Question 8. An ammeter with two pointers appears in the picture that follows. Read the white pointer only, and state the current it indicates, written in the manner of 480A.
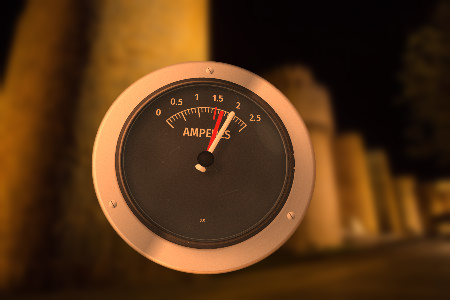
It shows 2A
